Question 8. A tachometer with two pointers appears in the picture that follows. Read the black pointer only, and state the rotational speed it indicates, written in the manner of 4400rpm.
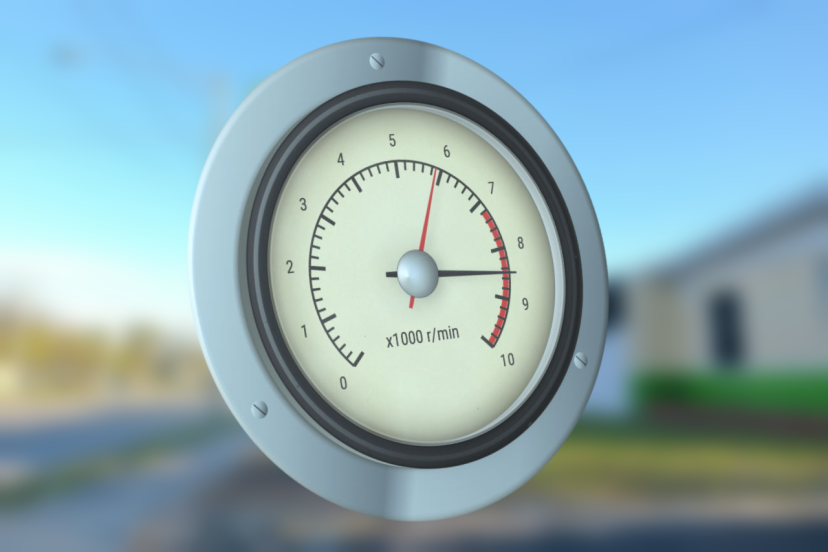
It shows 8500rpm
